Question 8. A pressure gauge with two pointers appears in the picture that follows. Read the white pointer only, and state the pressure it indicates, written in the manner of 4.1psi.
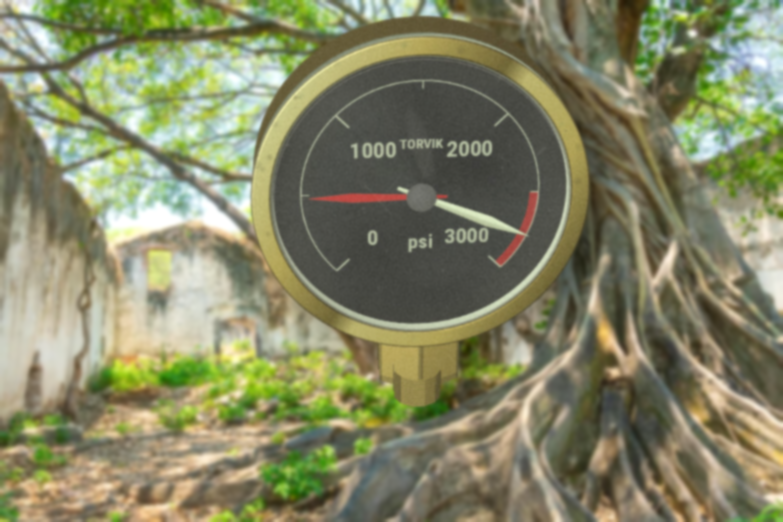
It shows 2750psi
